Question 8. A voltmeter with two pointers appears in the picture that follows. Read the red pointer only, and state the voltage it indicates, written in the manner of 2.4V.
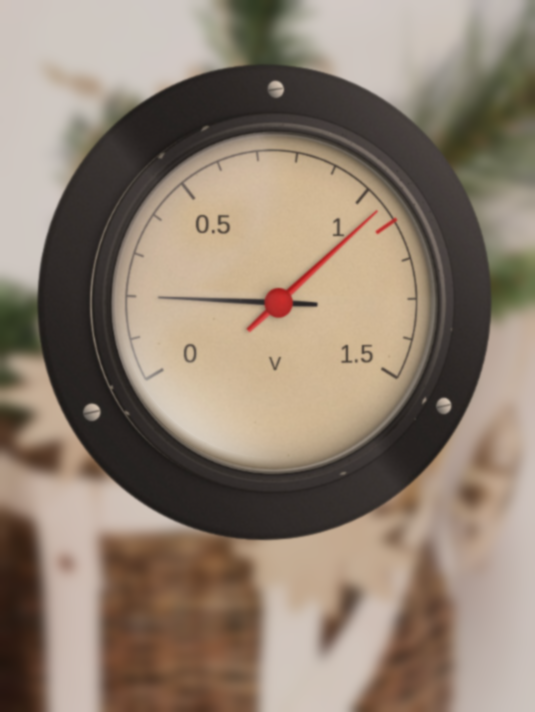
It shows 1.05V
